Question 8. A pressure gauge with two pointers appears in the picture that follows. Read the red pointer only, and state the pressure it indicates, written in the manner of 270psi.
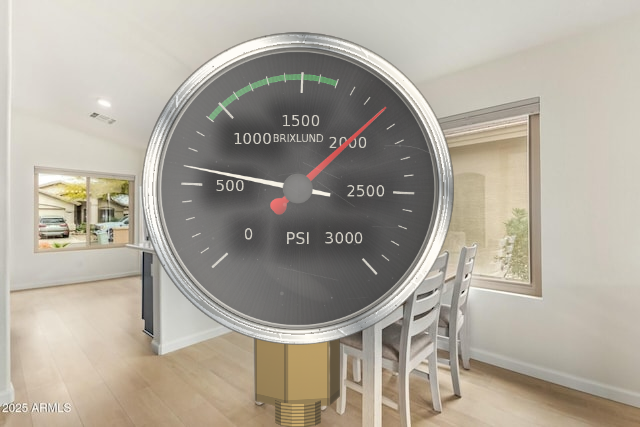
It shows 2000psi
